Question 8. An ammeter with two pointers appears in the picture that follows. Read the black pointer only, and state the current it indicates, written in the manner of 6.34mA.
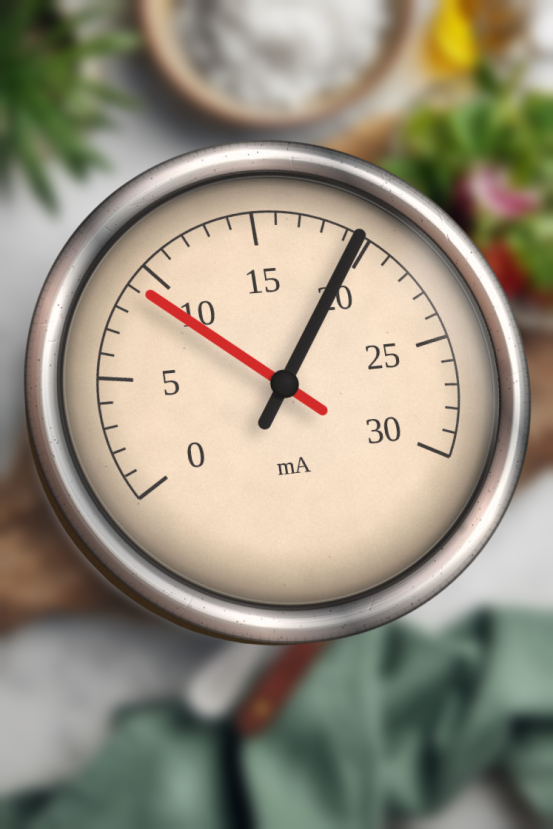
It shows 19.5mA
